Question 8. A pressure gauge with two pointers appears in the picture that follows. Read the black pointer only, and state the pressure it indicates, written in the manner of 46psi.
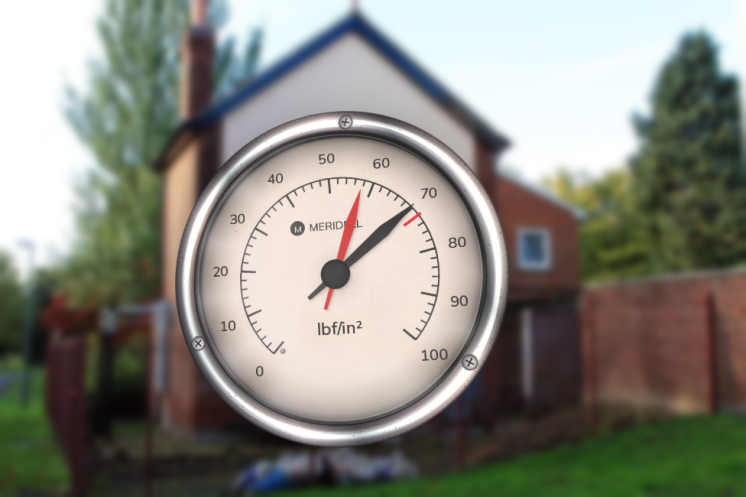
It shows 70psi
